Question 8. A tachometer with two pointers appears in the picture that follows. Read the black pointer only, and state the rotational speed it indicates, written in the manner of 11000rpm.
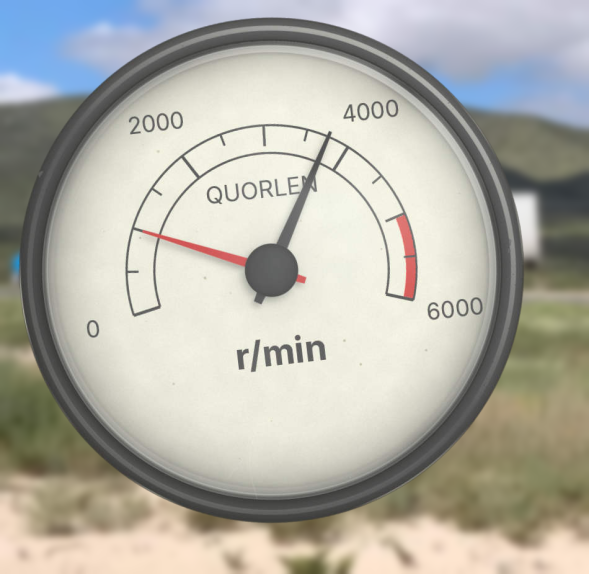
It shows 3750rpm
